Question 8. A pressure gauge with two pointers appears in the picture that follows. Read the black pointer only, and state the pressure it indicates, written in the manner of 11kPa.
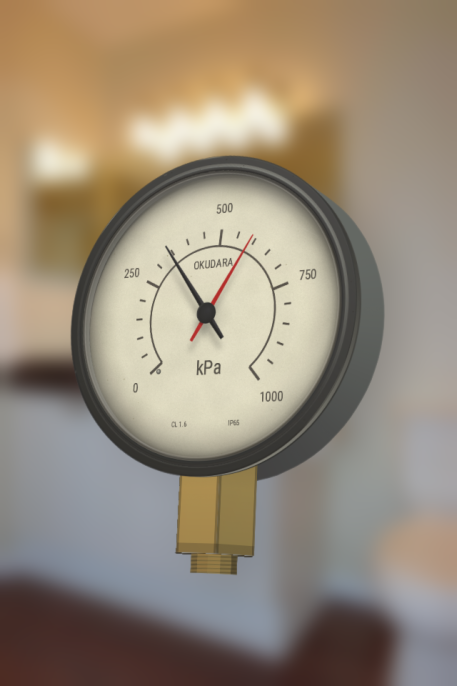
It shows 350kPa
